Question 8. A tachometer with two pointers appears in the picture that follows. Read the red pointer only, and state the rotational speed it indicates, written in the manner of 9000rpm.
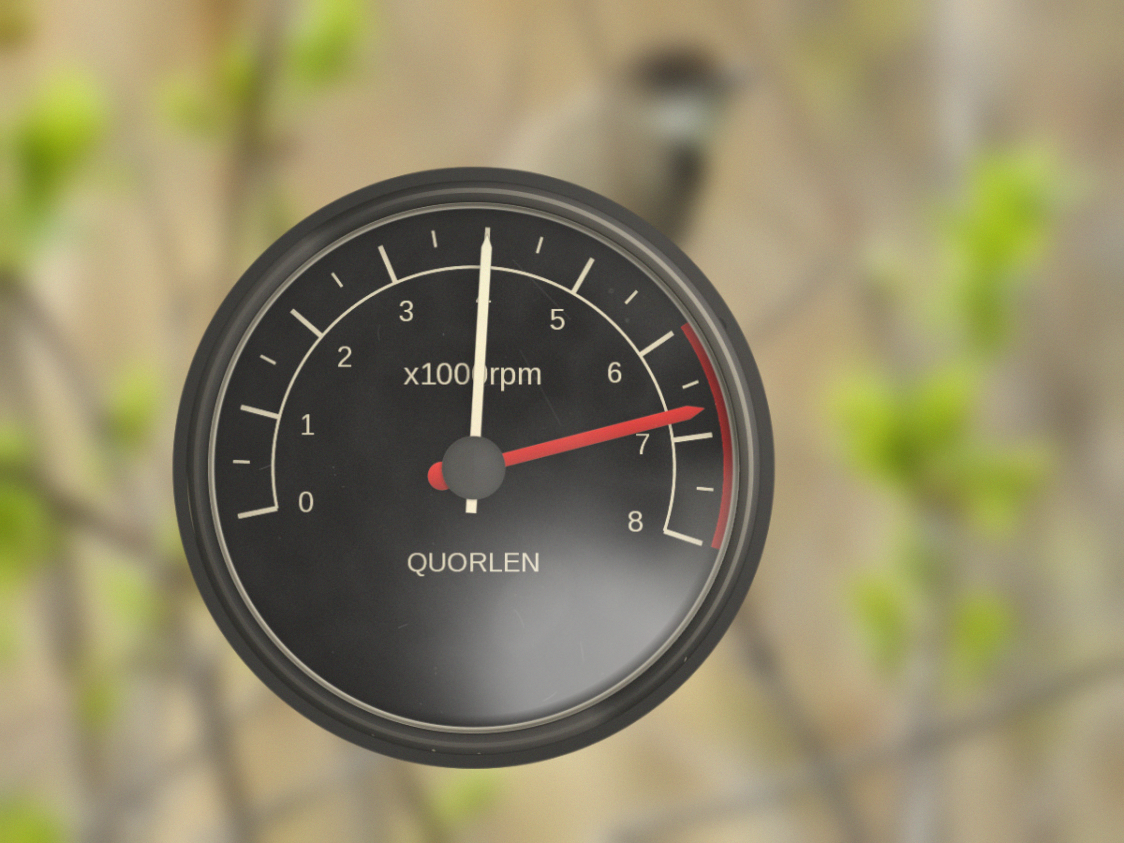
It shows 6750rpm
